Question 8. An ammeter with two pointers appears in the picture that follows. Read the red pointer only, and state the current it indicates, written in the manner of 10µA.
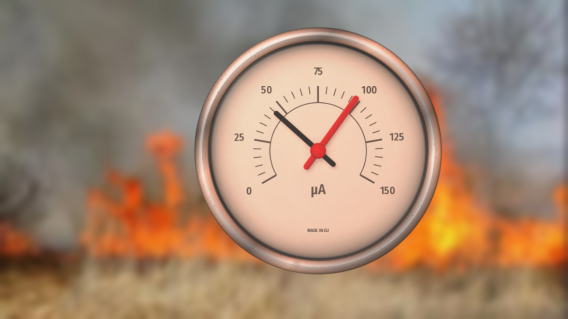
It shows 97.5µA
